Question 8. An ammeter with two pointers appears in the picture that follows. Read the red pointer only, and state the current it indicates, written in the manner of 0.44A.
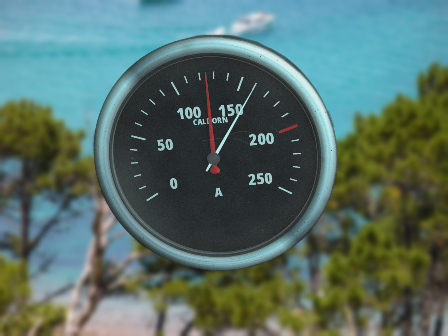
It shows 125A
